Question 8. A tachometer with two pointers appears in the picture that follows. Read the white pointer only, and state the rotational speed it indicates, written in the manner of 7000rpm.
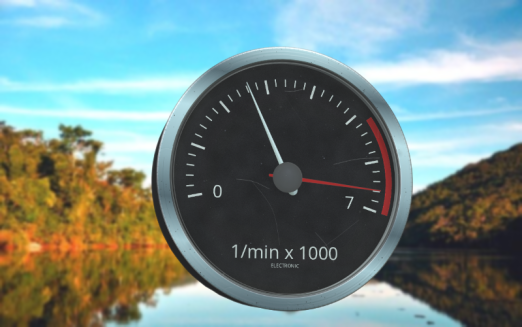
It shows 2600rpm
